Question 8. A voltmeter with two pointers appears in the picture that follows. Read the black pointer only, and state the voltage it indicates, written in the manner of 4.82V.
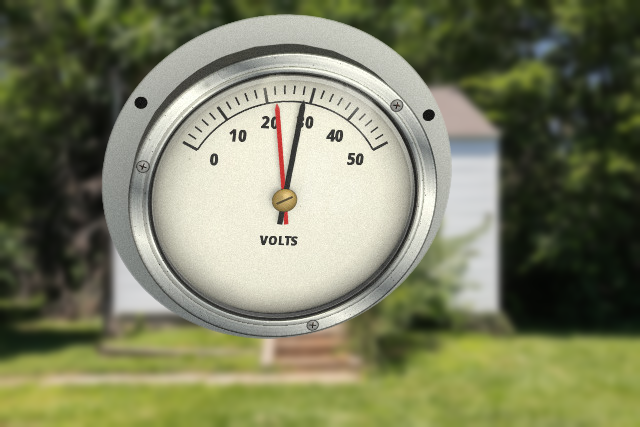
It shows 28V
